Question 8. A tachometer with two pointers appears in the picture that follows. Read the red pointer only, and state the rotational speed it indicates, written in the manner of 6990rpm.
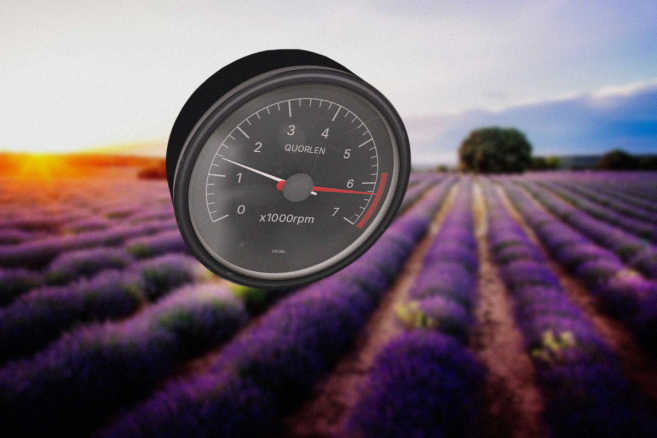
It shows 6200rpm
